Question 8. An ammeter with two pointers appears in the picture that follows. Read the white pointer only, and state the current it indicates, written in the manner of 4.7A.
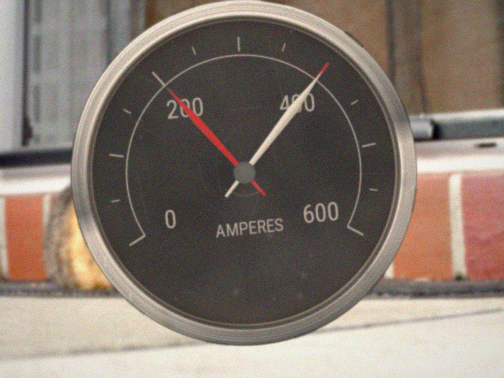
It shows 400A
